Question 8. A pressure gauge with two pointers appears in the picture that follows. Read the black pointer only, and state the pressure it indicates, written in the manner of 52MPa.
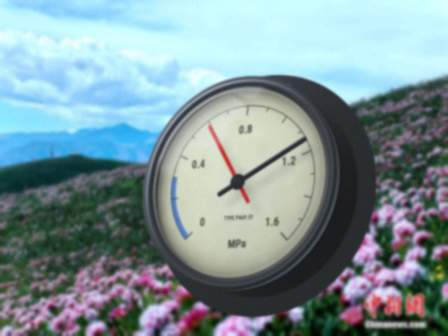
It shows 1.15MPa
